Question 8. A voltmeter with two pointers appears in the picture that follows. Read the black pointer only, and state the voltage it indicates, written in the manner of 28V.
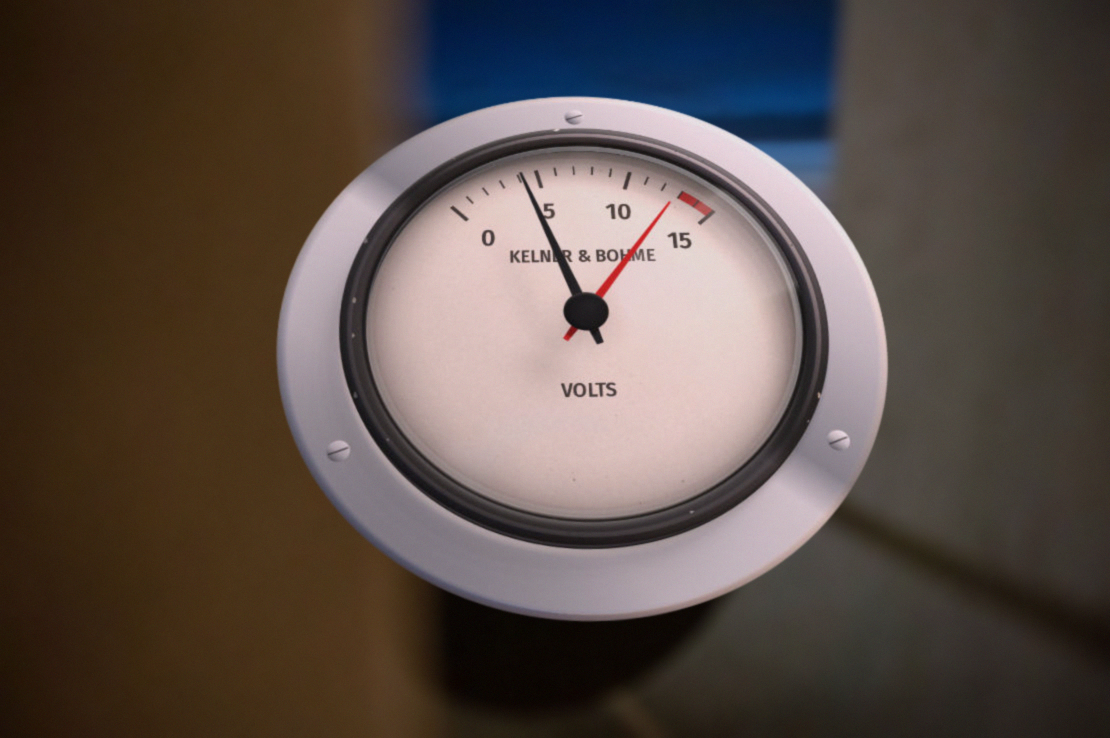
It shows 4V
